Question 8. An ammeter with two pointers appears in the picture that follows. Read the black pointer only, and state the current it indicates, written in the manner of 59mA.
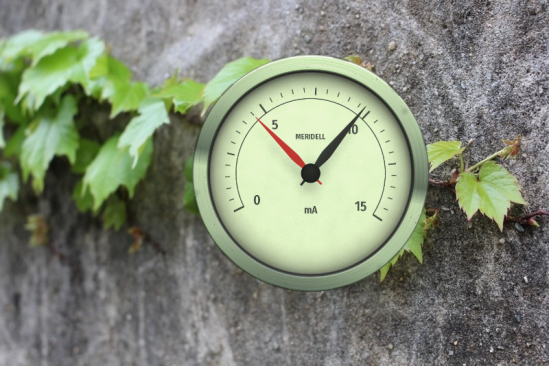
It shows 9.75mA
